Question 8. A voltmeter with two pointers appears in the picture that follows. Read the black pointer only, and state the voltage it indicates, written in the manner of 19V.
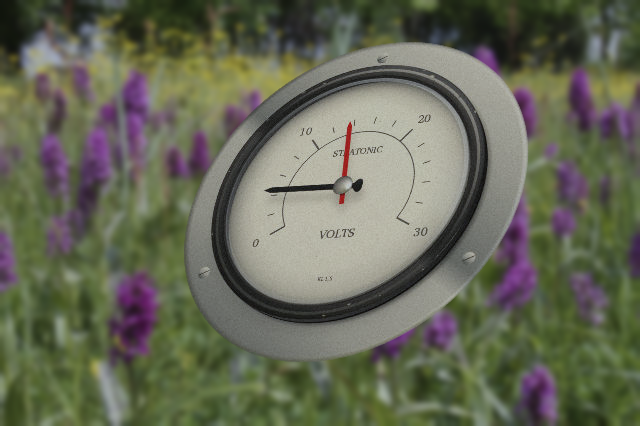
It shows 4V
